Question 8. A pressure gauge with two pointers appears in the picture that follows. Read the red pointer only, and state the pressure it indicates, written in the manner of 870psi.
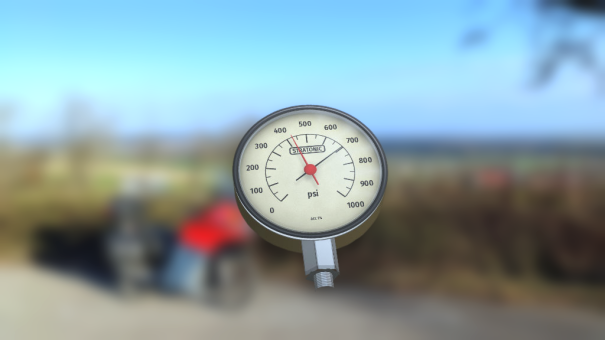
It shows 425psi
